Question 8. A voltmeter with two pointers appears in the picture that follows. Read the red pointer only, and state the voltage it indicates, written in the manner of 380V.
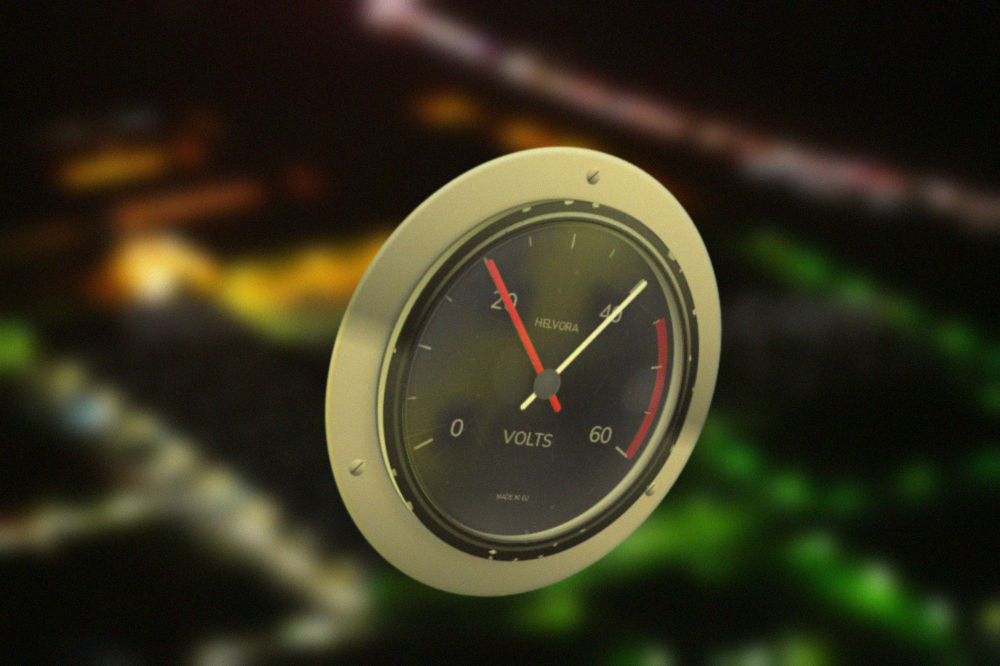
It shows 20V
